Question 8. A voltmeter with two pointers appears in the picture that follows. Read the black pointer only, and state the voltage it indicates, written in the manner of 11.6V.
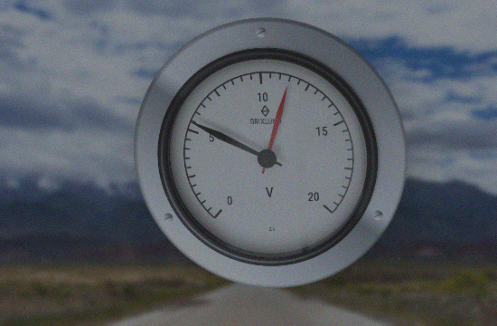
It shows 5.5V
